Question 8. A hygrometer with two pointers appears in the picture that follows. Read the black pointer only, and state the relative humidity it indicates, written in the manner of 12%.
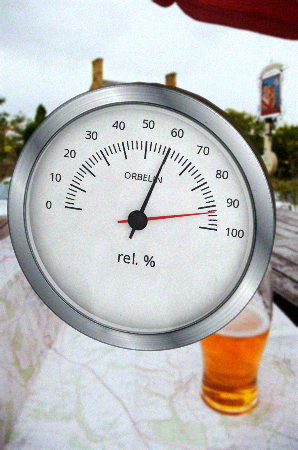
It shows 60%
